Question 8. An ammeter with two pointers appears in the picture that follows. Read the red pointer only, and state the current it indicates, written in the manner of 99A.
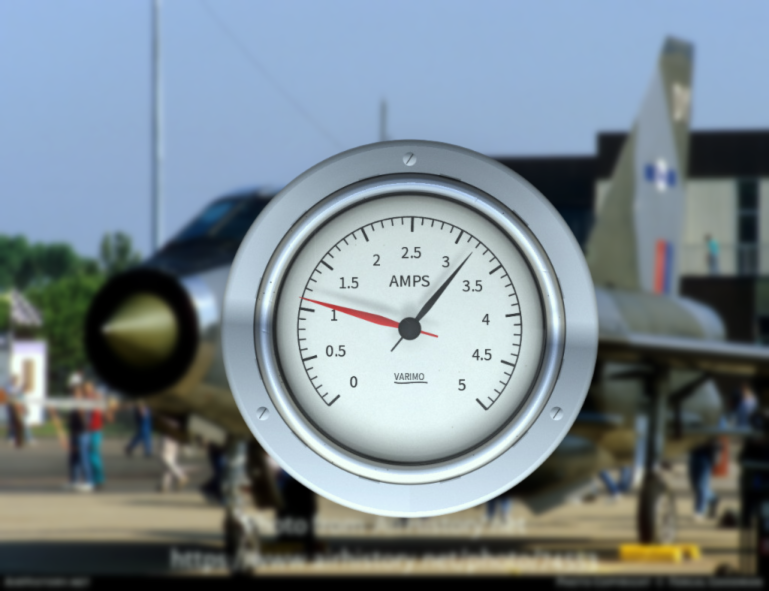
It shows 1.1A
